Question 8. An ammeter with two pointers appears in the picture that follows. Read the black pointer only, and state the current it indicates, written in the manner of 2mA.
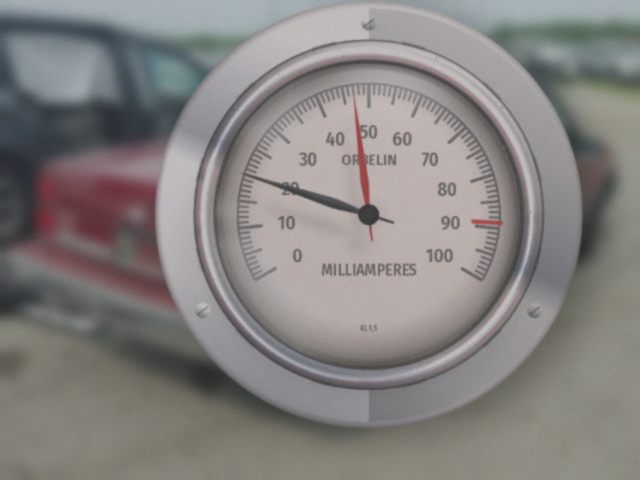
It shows 20mA
